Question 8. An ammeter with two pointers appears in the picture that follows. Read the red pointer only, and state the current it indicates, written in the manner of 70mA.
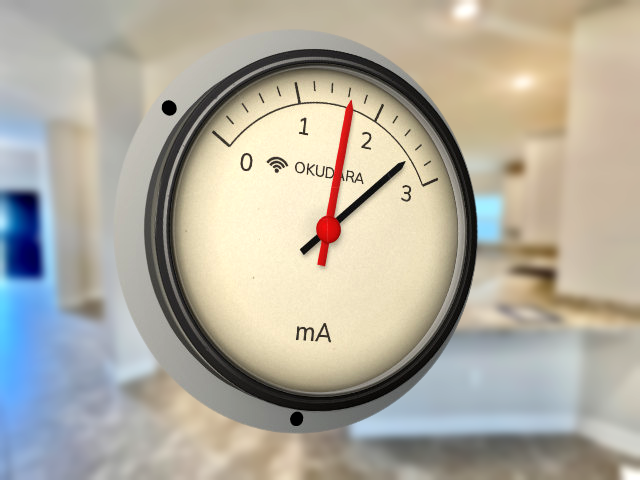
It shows 1.6mA
